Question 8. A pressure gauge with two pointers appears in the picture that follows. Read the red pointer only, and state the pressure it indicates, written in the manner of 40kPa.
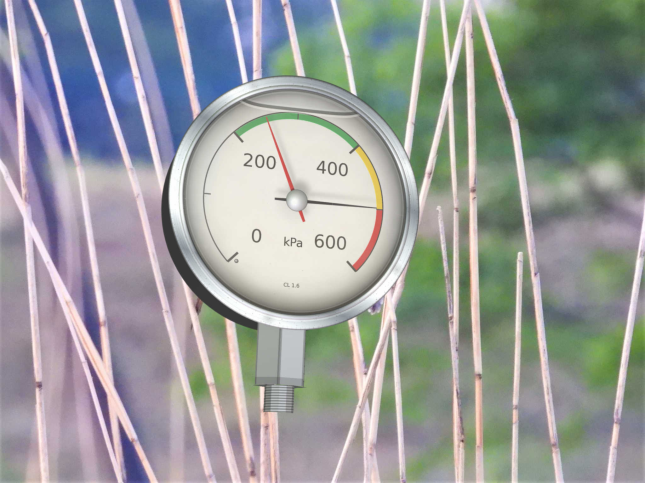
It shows 250kPa
